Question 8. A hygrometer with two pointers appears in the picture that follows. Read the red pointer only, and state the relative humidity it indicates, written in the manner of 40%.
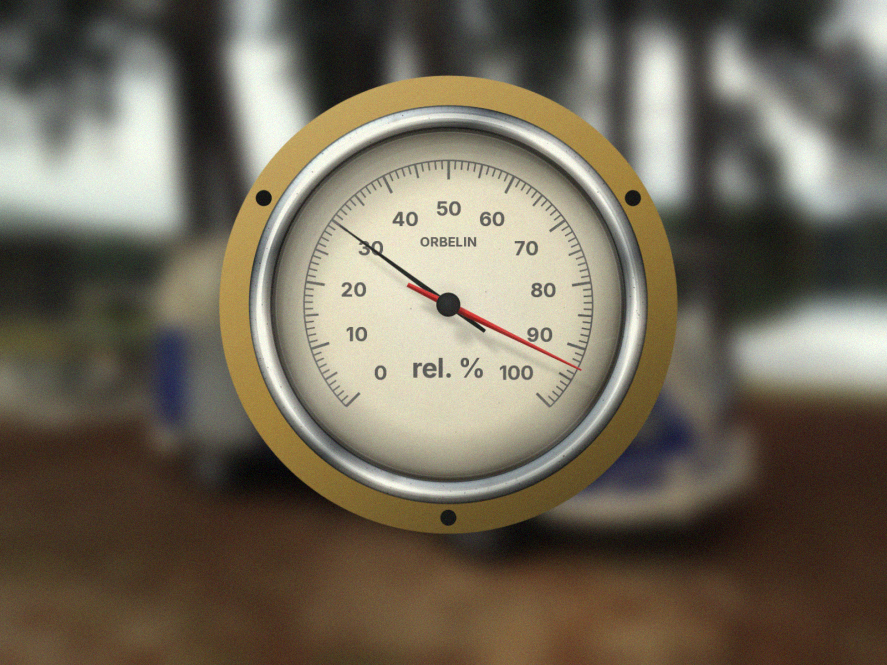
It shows 93%
